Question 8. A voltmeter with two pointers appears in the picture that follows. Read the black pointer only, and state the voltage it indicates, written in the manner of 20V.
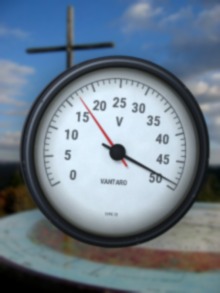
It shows 49V
